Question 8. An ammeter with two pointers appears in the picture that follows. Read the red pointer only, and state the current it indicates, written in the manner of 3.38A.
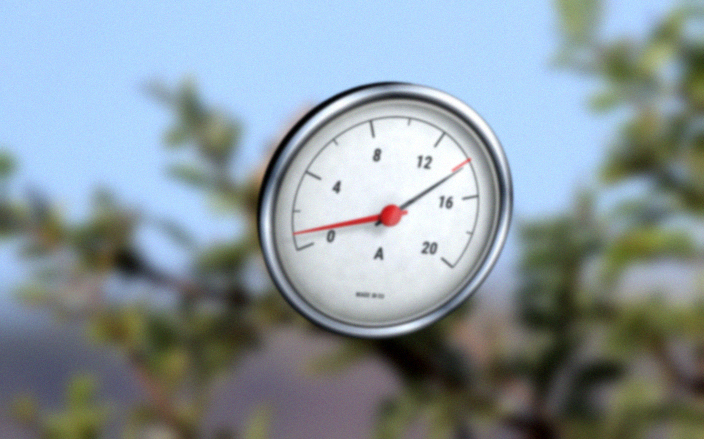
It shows 1A
